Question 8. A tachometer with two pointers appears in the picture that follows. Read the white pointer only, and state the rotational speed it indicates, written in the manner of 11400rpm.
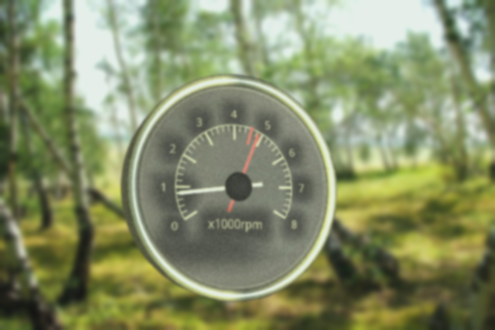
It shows 800rpm
